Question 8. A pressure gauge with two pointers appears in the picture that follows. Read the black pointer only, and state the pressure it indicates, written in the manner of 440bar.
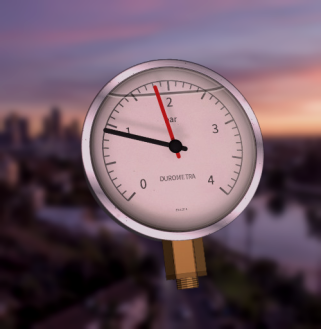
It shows 0.9bar
